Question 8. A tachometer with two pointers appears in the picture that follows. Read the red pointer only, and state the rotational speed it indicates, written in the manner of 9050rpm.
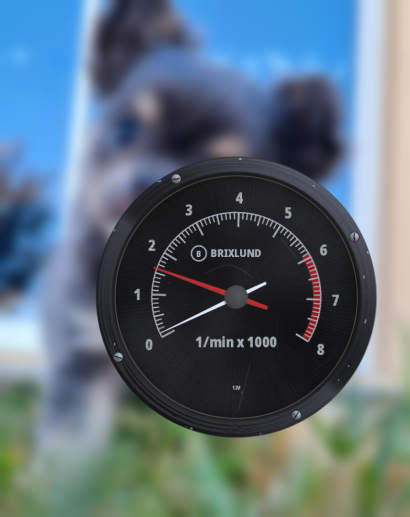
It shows 1600rpm
